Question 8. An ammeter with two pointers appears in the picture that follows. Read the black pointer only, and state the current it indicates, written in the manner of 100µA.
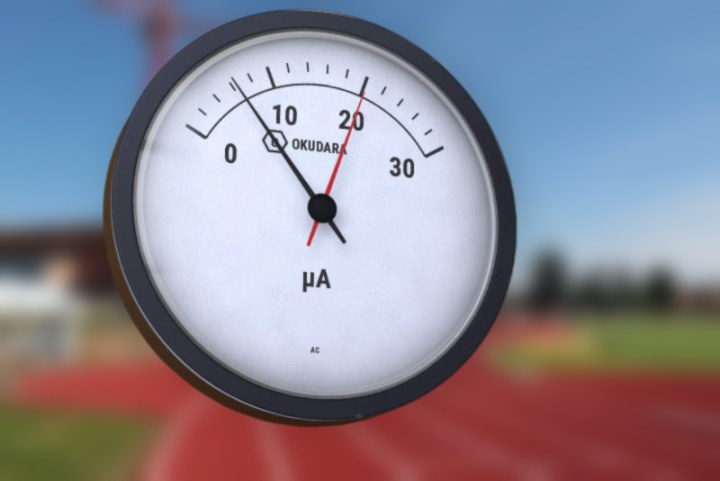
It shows 6µA
